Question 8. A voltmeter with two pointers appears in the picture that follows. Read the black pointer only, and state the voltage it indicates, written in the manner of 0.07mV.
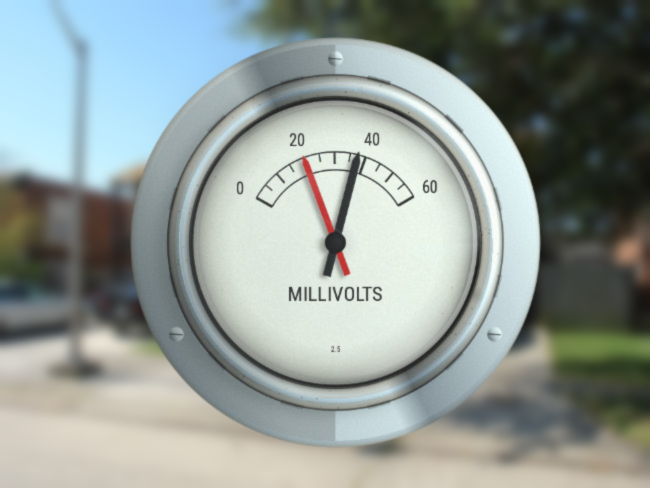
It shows 37.5mV
